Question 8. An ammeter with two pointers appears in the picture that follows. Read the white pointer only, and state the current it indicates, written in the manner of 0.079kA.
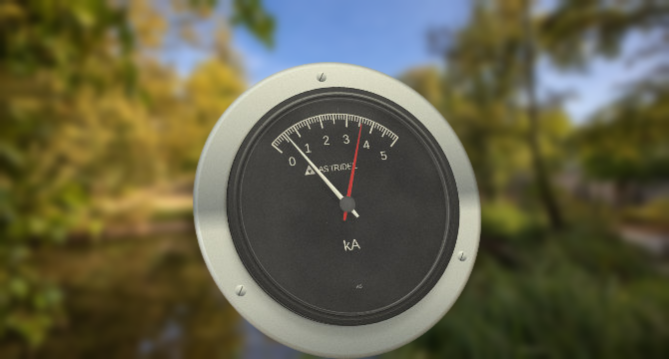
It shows 0.5kA
